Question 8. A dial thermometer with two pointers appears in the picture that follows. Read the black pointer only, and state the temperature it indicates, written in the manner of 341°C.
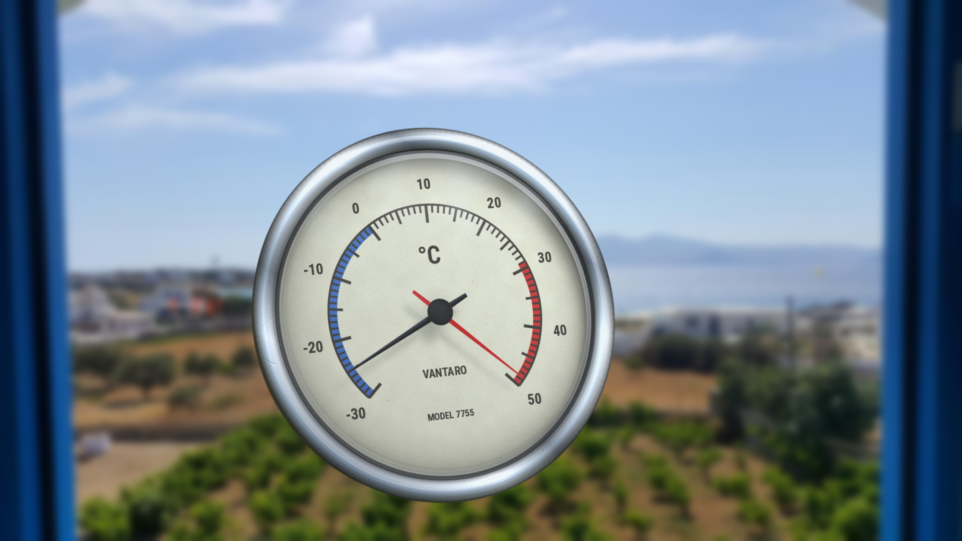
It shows -25°C
